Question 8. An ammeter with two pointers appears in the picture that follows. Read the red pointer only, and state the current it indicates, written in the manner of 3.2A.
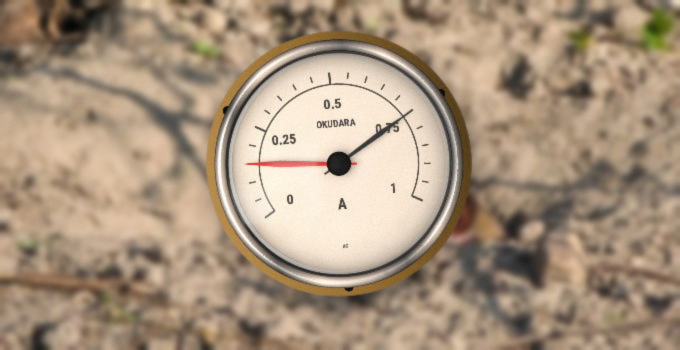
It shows 0.15A
